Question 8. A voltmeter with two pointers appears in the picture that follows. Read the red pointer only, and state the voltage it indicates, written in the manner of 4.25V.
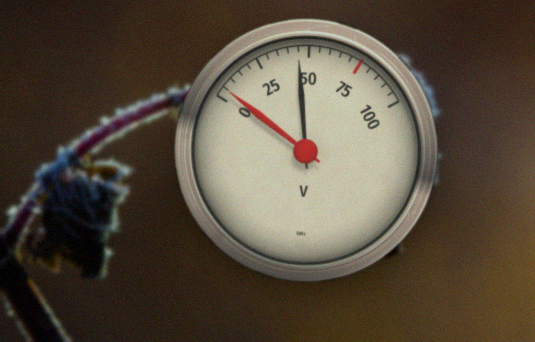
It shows 5V
